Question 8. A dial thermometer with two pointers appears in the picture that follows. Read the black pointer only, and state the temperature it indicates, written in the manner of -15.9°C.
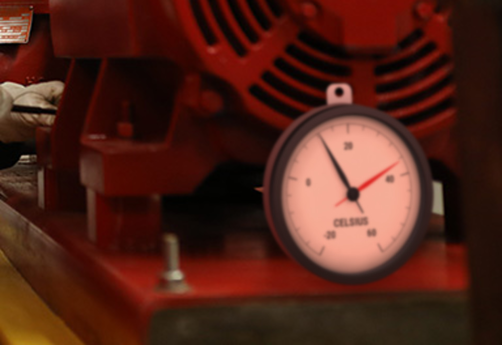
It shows 12°C
